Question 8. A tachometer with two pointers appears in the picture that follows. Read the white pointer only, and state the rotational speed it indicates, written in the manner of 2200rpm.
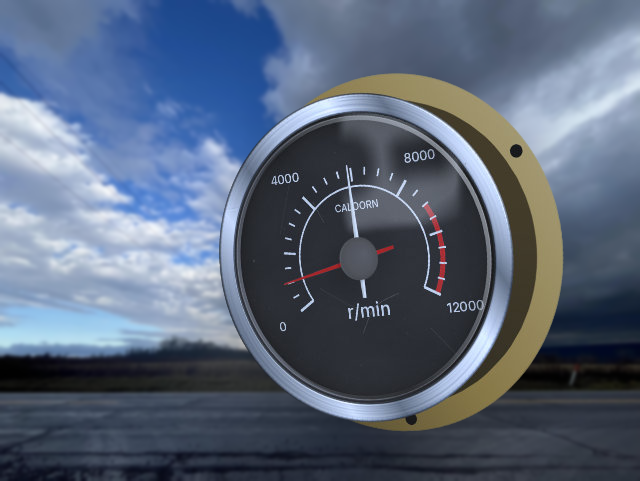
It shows 6000rpm
